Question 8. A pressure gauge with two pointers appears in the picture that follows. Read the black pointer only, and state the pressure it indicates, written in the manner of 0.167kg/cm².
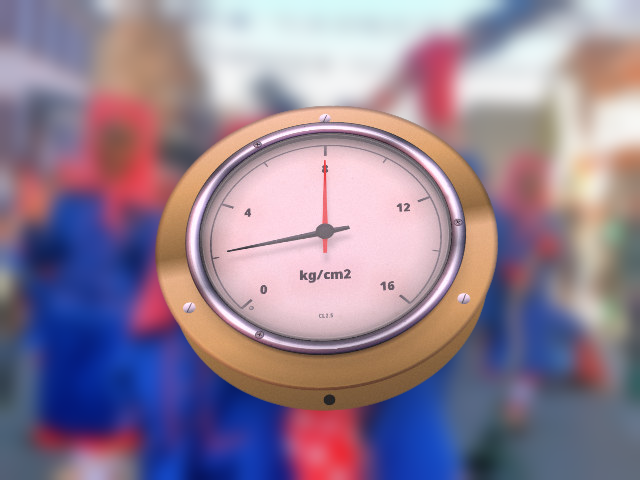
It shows 2kg/cm²
